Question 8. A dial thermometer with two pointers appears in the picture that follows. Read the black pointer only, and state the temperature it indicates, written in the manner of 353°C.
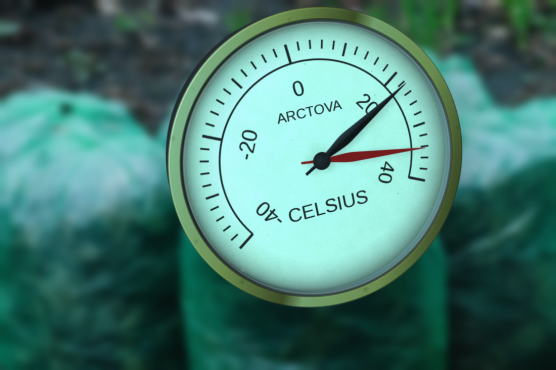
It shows 22°C
